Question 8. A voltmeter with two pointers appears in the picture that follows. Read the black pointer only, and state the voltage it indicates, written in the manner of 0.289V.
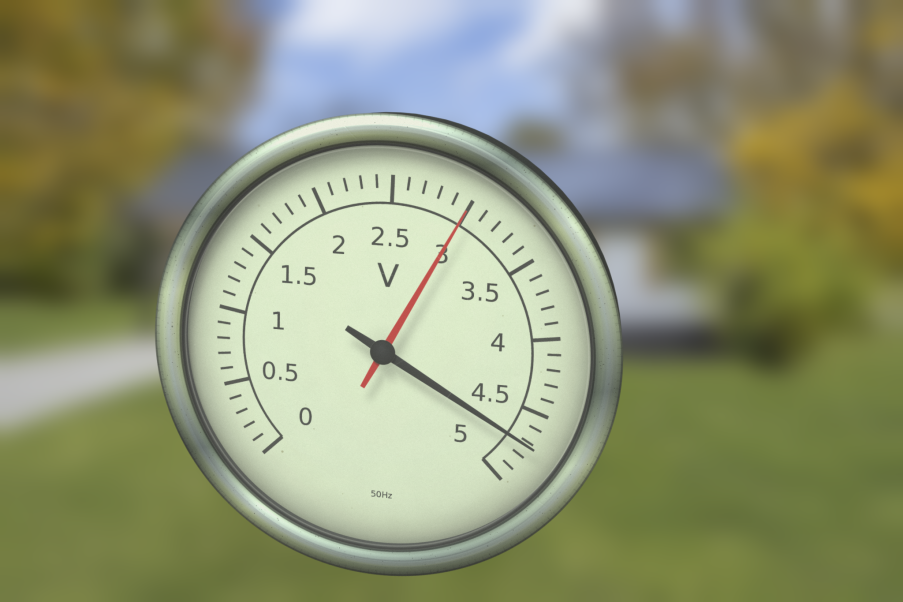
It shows 4.7V
